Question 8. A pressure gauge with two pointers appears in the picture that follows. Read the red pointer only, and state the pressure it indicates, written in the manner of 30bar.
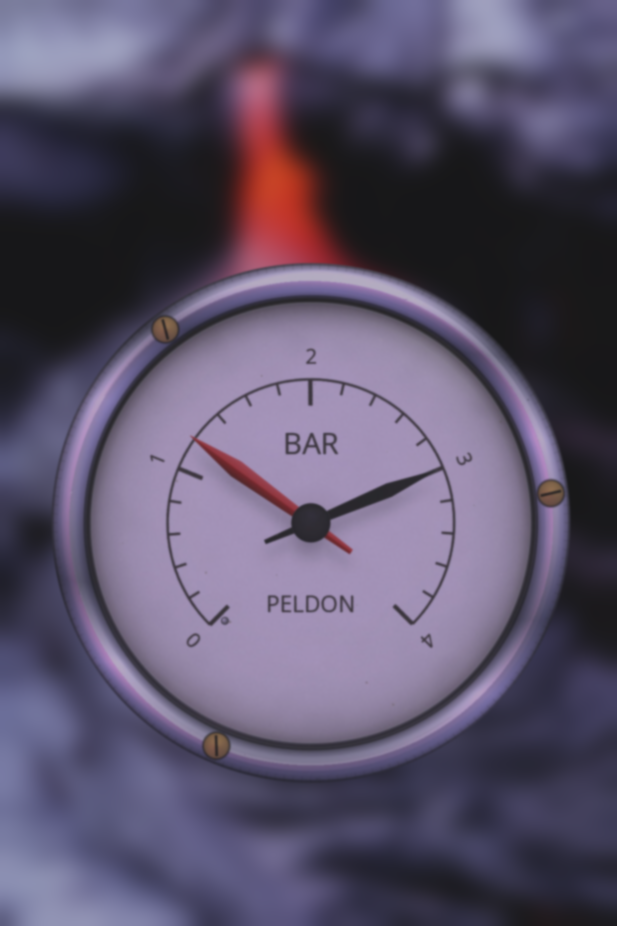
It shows 1.2bar
